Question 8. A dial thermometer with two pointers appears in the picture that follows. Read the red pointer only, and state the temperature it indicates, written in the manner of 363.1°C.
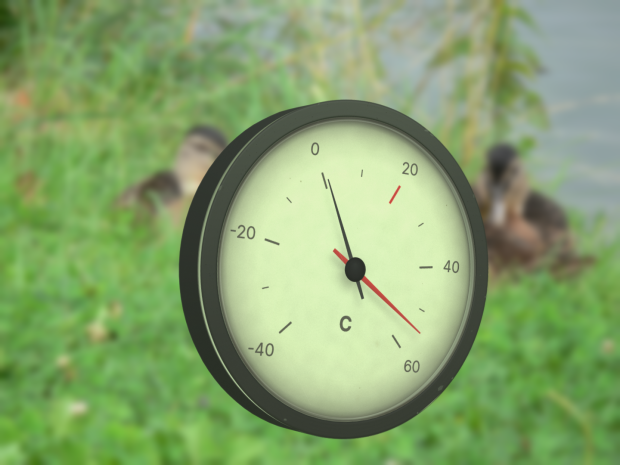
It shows 55°C
